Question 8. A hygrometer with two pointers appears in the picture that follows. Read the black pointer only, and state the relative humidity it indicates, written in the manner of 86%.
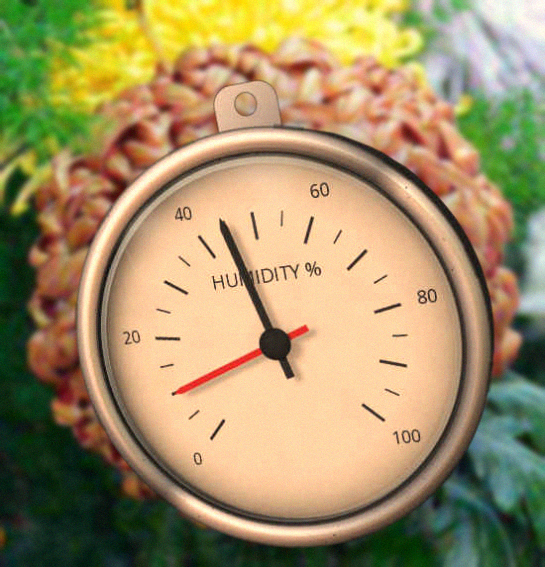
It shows 45%
